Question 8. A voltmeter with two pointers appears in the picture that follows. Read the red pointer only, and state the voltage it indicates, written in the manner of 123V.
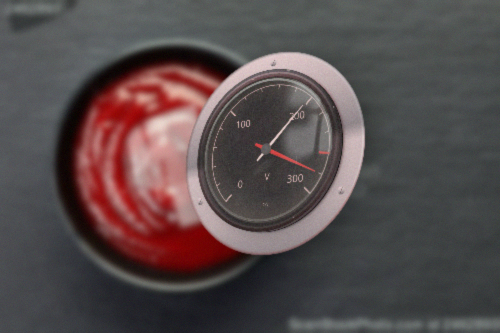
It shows 280V
